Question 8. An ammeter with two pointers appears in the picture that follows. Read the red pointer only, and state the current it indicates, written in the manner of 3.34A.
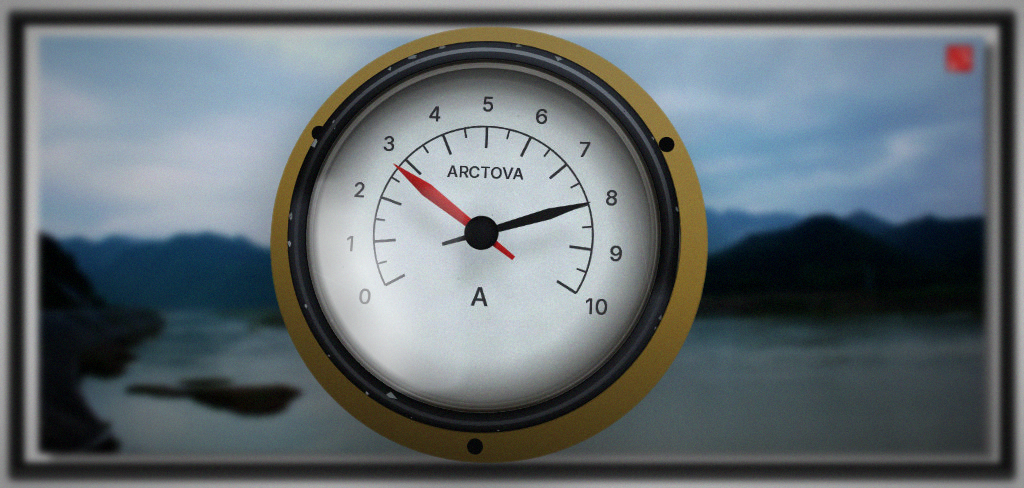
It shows 2.75A
